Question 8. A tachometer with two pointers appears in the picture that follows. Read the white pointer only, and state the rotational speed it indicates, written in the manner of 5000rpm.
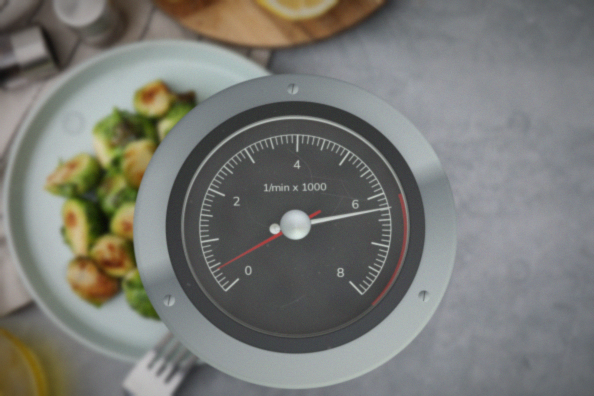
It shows 6300rpm
